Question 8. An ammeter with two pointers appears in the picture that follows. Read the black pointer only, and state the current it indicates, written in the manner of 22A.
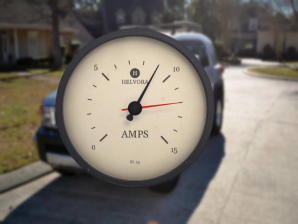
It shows 9A
